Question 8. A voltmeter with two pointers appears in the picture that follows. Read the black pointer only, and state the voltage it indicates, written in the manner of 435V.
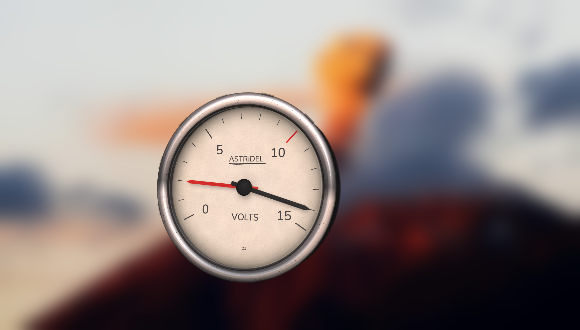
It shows 14V
